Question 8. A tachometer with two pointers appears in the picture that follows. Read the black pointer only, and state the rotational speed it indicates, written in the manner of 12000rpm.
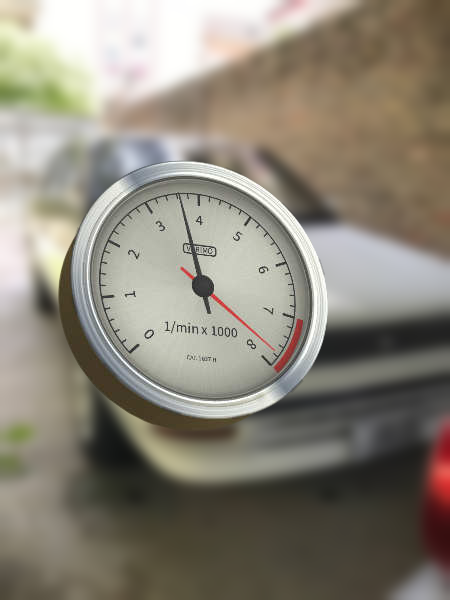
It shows 3600rpm
